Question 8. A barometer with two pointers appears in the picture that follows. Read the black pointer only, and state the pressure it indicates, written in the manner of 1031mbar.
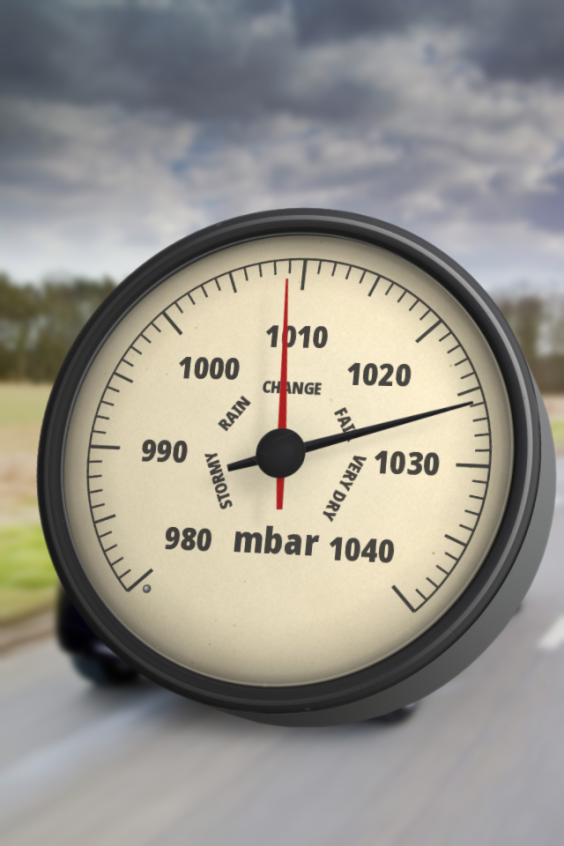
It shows 1026mbar
